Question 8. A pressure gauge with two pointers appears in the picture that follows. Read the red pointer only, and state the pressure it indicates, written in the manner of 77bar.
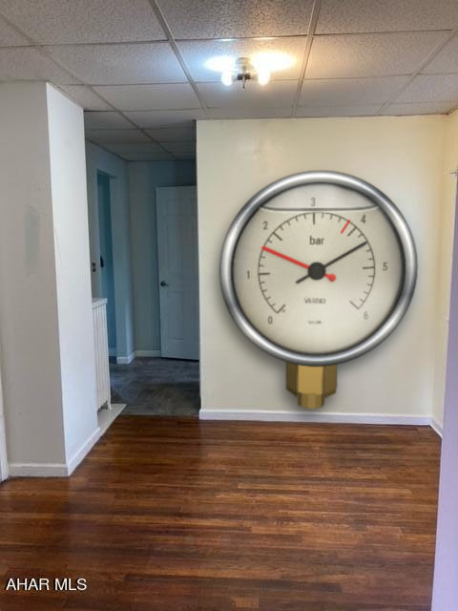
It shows 1.6bar
